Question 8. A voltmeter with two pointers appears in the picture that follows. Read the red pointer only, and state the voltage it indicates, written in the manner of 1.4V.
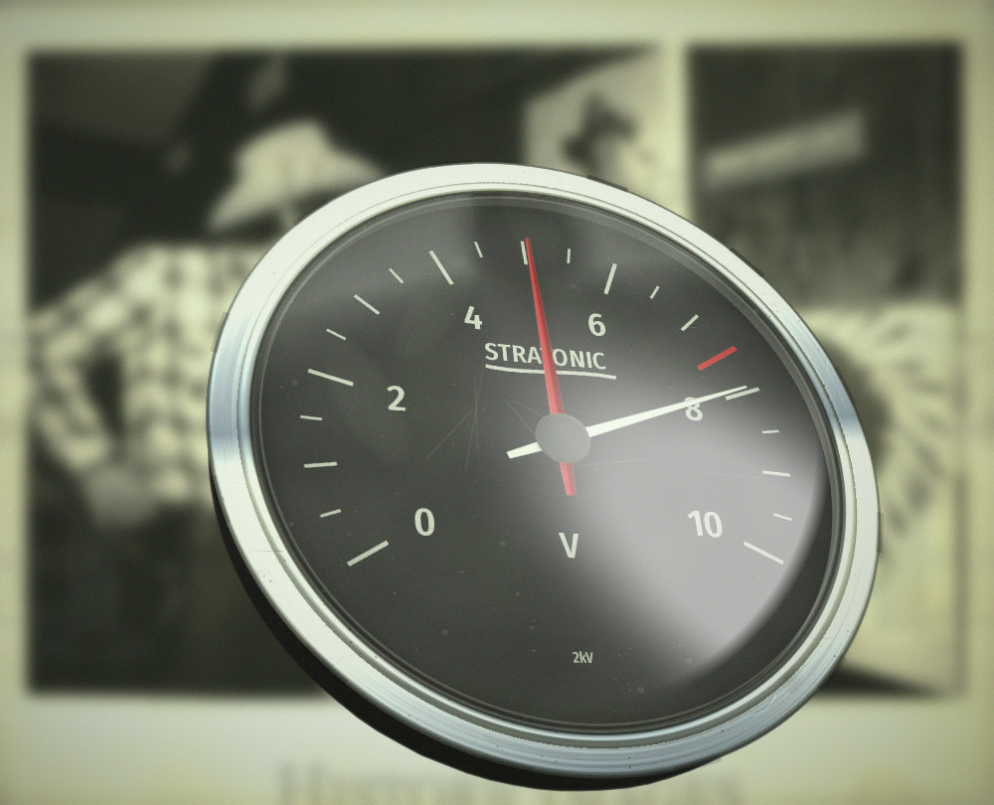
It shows 5V
